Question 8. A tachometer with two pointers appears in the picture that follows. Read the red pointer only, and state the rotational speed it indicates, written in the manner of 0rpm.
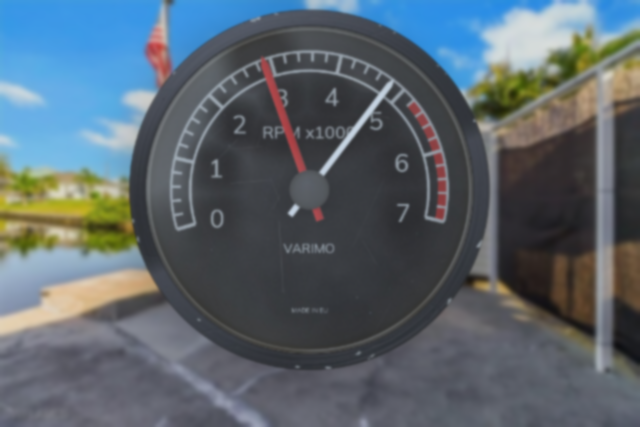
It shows 2900rpm
